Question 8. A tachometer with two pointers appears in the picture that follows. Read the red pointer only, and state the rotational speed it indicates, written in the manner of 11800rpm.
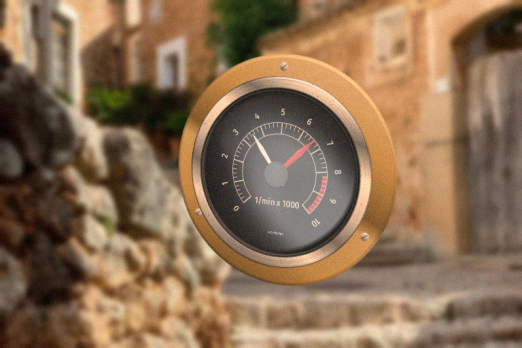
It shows 6600rpm
